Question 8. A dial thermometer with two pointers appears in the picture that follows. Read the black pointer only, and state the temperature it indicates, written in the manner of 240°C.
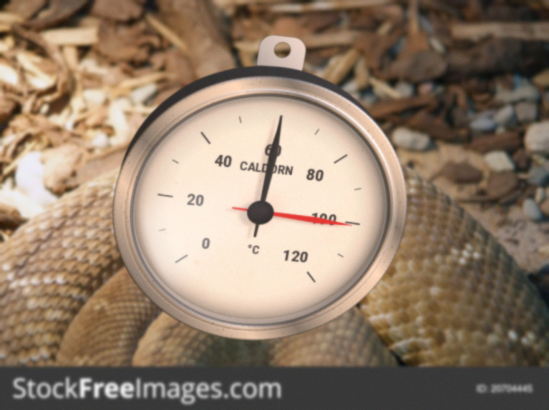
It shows 60°C
